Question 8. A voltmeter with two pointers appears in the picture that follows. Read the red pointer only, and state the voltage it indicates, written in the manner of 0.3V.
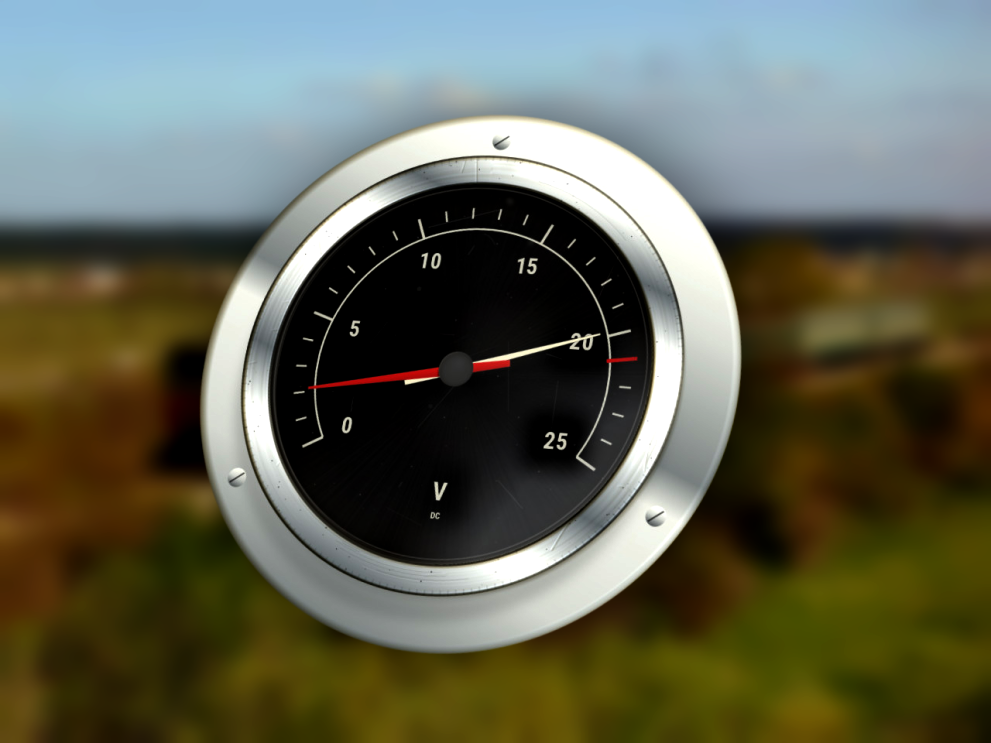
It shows 2V
